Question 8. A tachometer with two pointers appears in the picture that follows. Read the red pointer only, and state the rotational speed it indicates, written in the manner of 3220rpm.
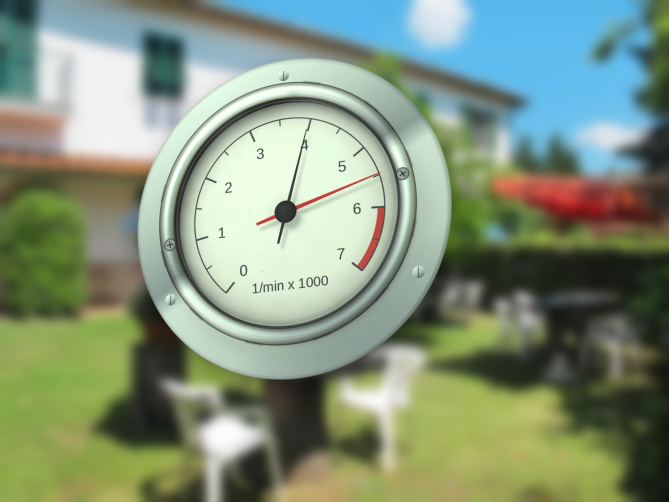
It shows 5500rpm
